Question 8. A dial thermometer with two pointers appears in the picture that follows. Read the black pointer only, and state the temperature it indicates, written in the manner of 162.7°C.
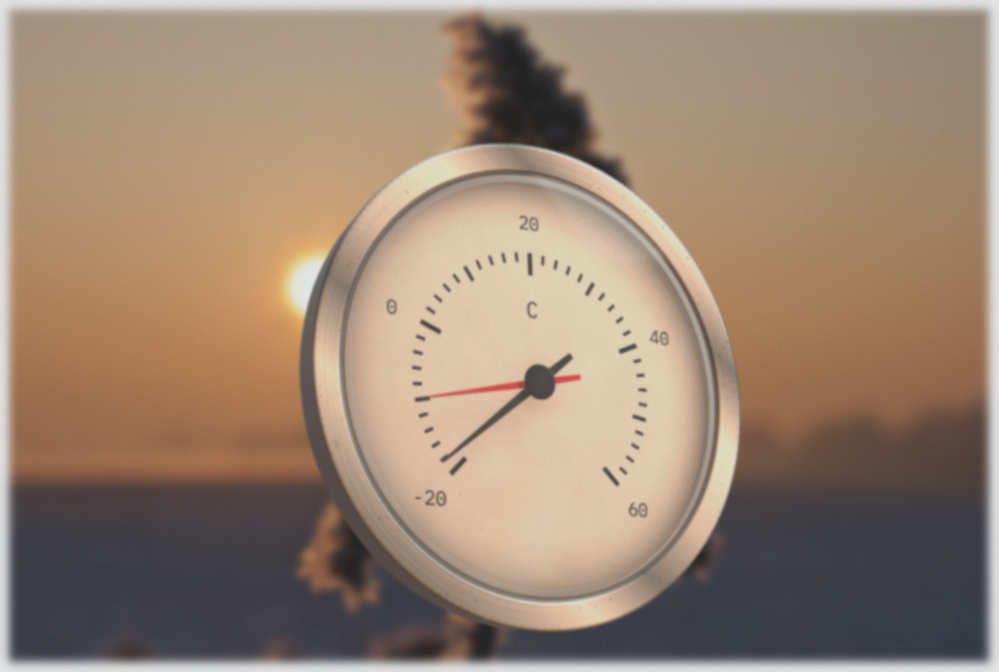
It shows -18°C
